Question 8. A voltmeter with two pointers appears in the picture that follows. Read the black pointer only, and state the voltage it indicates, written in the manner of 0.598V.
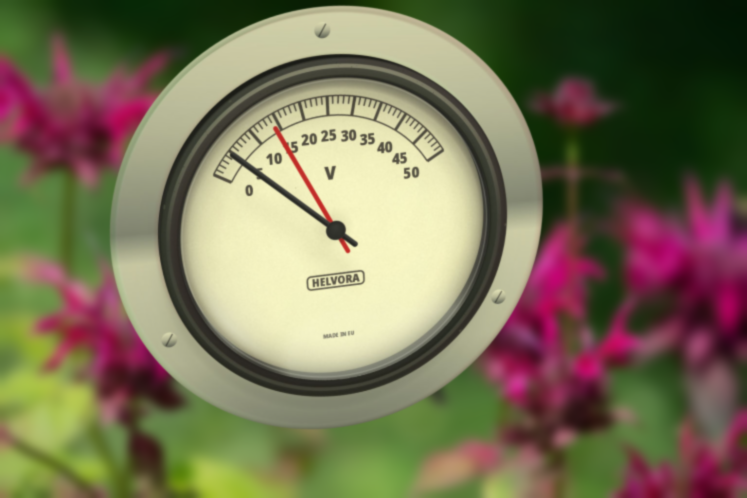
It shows 5V
